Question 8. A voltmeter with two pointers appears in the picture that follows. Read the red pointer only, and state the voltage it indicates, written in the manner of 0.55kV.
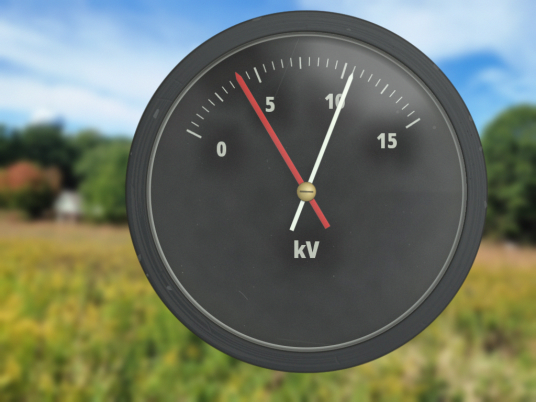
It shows 4kV
